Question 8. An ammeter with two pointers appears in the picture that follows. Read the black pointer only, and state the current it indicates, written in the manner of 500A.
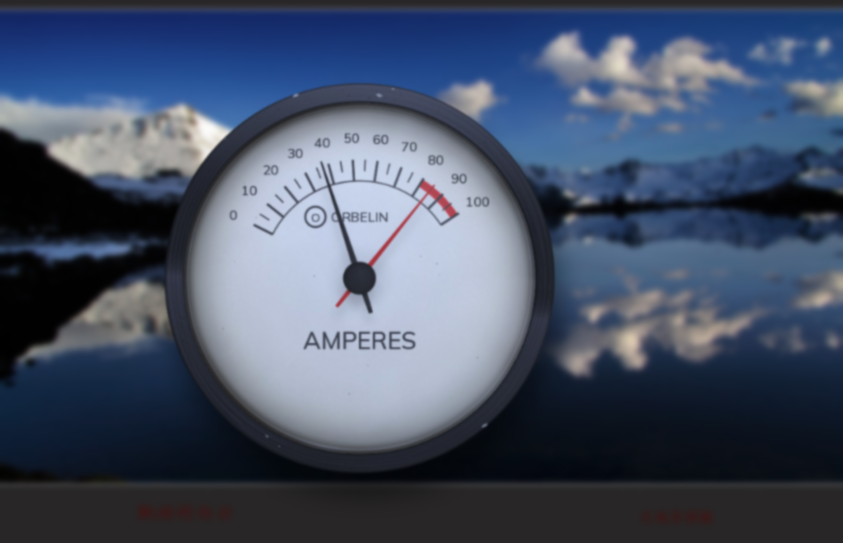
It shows 37.5A
